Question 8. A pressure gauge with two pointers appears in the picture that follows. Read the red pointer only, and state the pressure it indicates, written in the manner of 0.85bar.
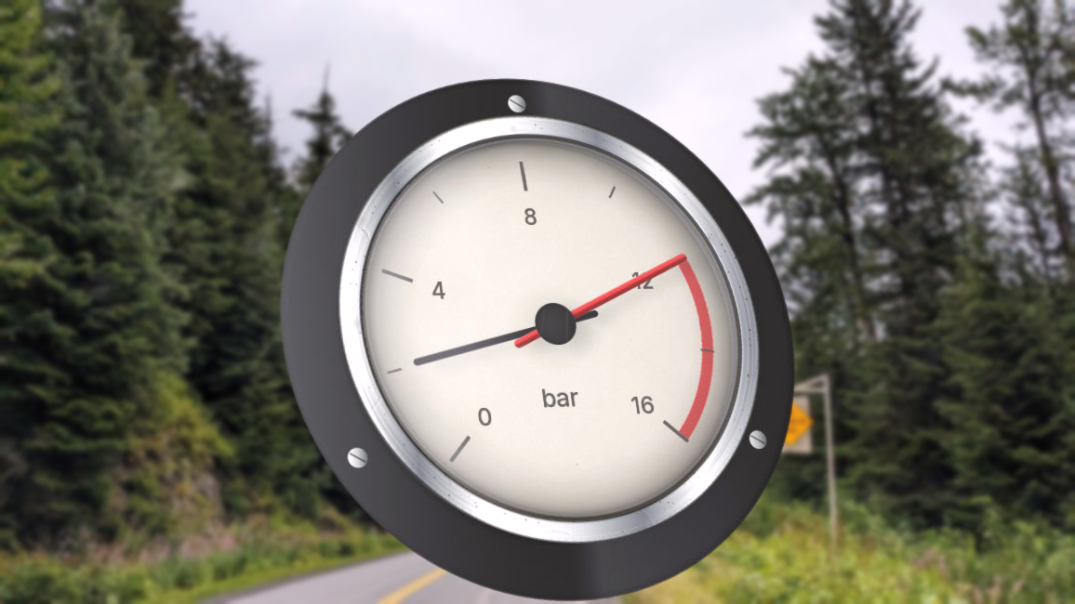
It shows 12bar
